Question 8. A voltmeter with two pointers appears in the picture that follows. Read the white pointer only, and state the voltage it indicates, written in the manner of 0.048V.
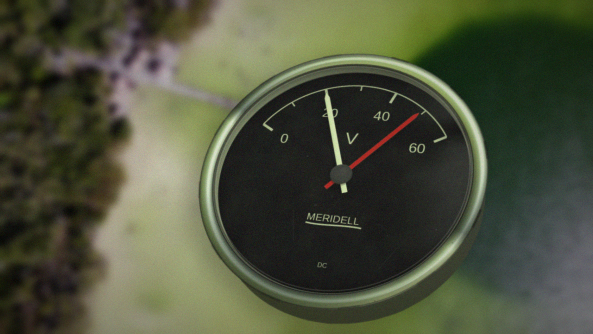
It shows 20V
